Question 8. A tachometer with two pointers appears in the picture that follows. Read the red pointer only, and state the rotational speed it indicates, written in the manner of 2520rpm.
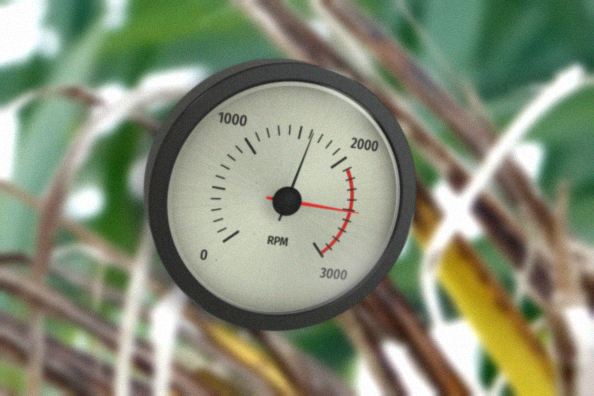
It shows 2500rpm
